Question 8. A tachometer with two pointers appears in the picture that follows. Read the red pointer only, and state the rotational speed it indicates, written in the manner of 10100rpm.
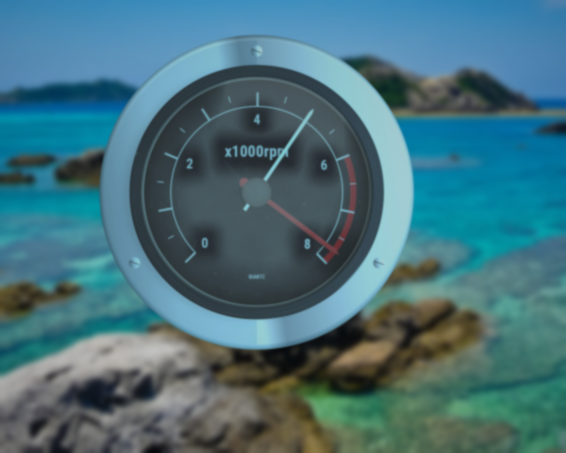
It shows 7750rpm
